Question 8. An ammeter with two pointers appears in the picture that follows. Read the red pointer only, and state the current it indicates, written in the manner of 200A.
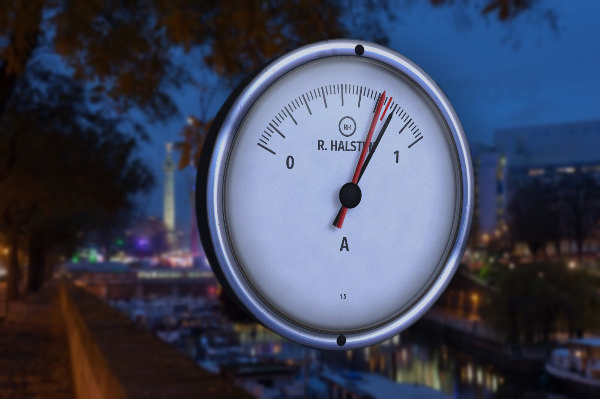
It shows 0.7A
